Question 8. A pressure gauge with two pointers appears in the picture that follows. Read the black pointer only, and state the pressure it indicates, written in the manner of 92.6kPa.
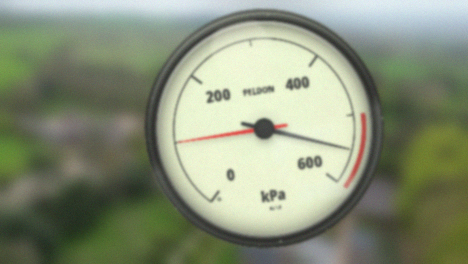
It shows 550kPa
